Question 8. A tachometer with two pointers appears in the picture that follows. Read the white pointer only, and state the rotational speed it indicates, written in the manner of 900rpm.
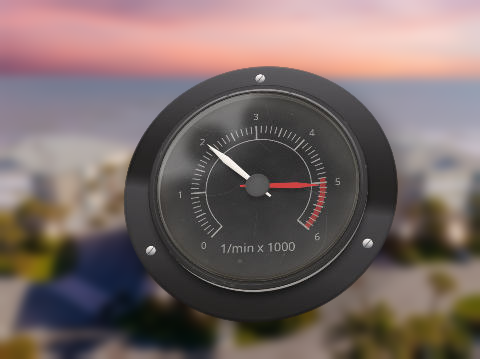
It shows 2000rpm
